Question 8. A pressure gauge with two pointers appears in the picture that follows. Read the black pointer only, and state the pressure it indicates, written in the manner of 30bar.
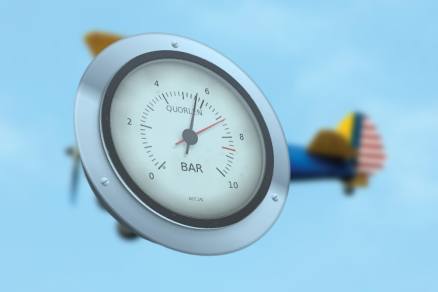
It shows 5.6bar
